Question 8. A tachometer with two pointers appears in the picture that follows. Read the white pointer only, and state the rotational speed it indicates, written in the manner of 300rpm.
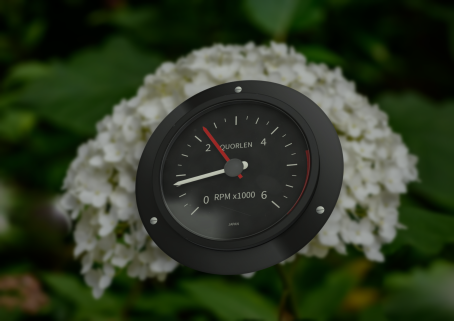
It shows 750rpm
